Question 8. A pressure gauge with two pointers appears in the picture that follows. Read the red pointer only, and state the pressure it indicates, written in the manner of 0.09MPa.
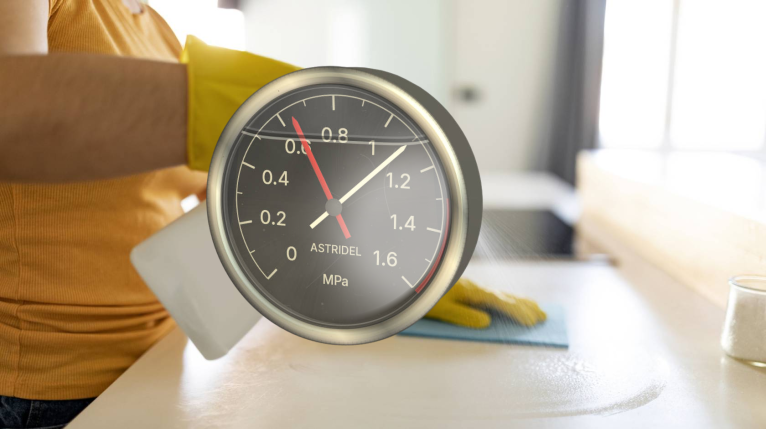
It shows 0.65MPa
